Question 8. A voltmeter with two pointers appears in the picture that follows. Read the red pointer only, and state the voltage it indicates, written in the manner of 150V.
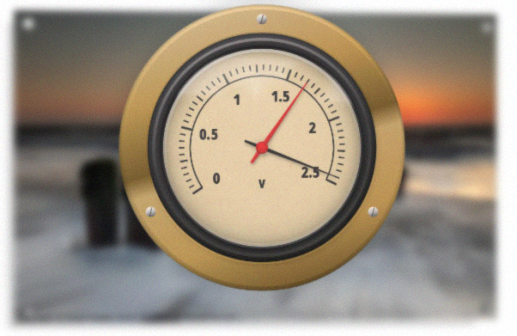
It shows 1.65V
